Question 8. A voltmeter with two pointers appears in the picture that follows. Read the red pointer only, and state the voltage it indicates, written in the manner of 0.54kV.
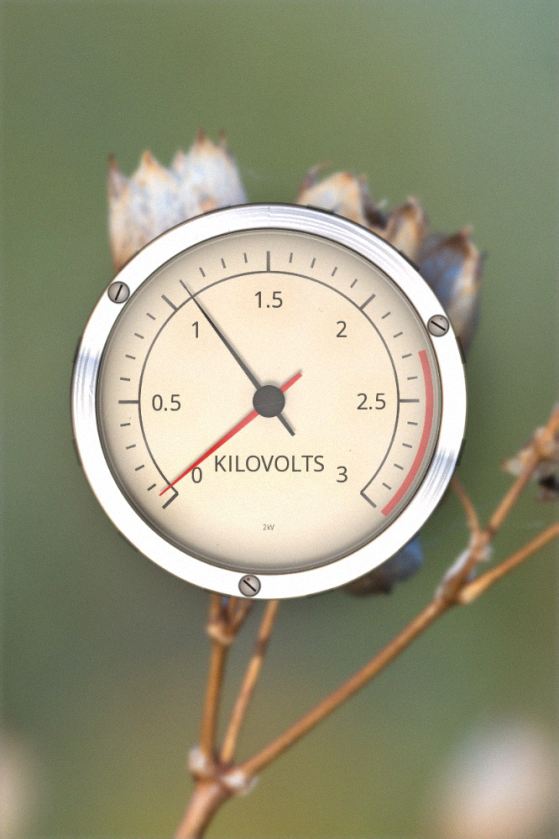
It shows 0.05kV
